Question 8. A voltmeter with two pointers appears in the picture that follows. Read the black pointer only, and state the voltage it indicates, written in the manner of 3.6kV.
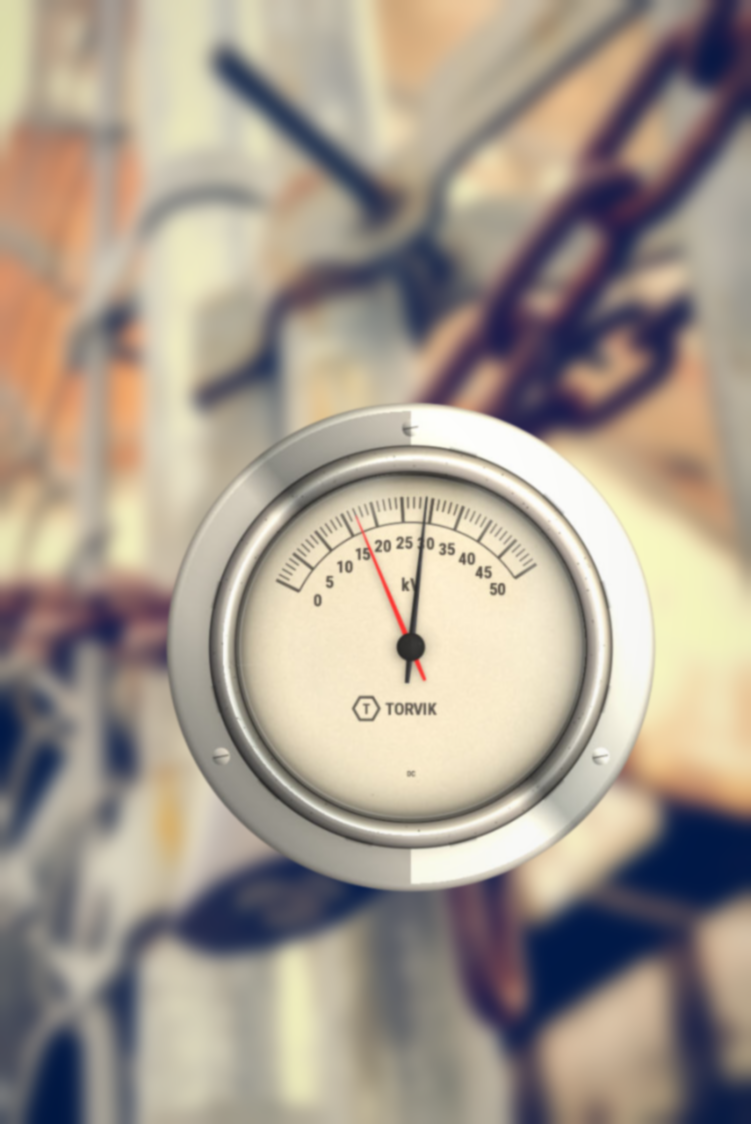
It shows 29kV
